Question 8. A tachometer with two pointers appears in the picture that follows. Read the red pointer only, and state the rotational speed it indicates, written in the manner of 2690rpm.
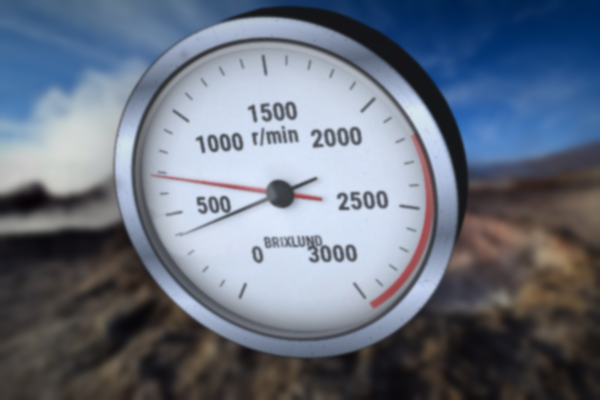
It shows 700rpm
